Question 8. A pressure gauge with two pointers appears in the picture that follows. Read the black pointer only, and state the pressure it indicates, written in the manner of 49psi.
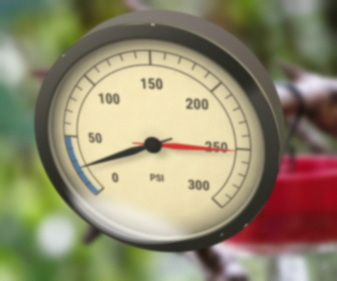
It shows 25psi
